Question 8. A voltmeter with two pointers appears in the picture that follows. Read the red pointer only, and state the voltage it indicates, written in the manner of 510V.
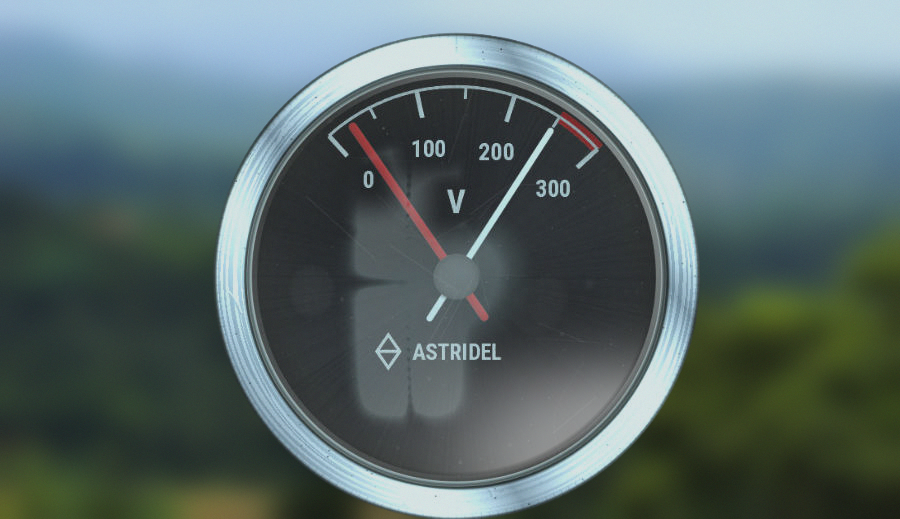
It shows 25V
